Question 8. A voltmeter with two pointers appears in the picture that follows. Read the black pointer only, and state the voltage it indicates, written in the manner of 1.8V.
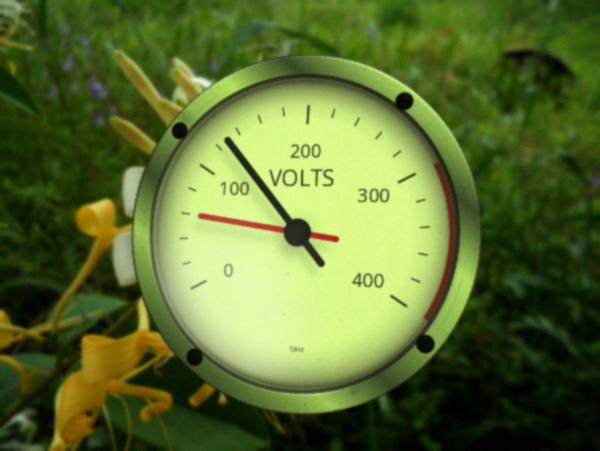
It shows 130V
